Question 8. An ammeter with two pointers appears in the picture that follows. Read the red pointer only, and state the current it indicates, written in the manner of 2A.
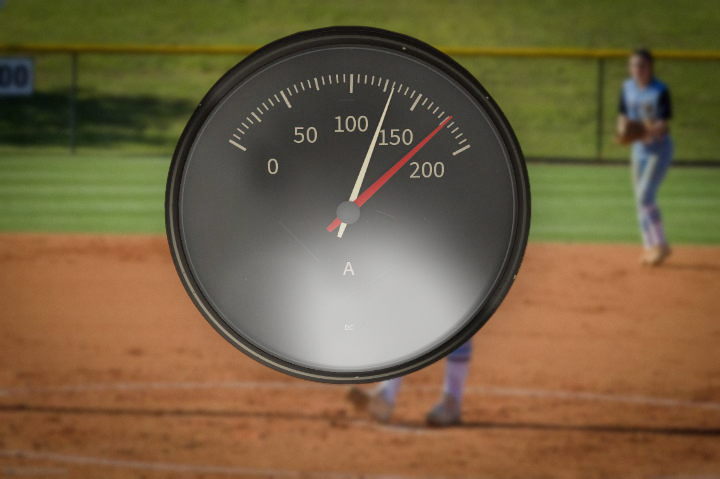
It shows 175A
